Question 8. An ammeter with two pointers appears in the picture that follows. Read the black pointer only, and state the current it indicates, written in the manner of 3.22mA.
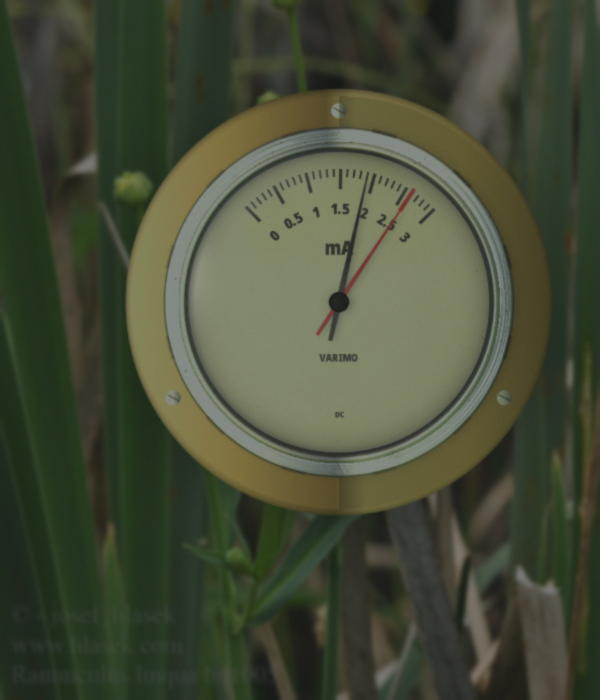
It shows 1.9mA
